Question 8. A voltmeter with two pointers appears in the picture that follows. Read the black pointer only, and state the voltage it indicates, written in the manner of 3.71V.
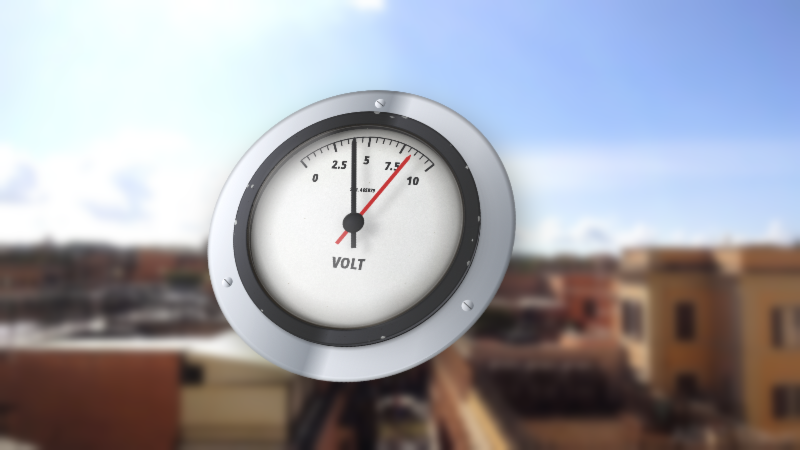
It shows 4V
